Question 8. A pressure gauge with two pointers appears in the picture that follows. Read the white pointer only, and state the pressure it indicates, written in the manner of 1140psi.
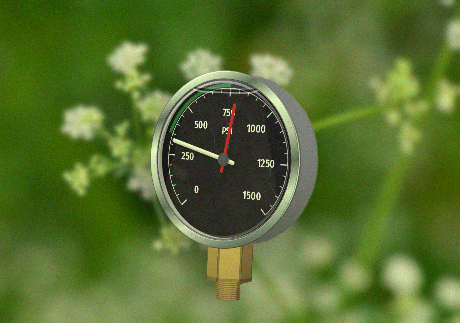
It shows 325psi
